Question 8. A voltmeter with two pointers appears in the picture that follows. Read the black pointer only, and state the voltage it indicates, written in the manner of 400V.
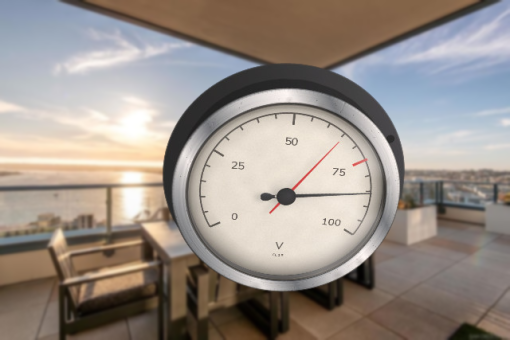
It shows 85V
